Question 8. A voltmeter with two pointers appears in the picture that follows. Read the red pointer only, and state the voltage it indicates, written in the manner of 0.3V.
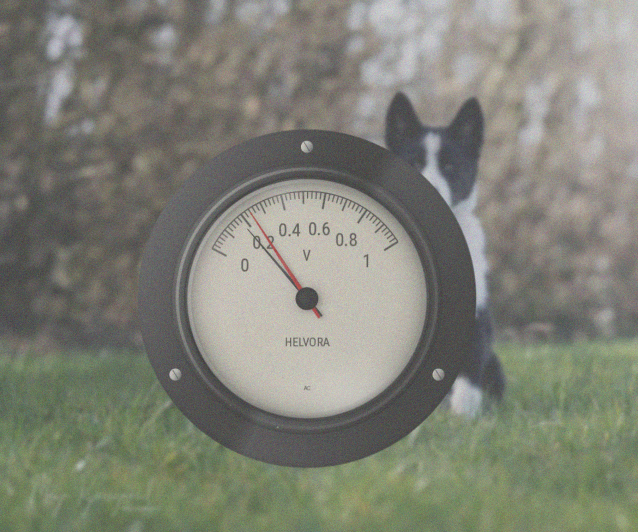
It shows 0.24V
